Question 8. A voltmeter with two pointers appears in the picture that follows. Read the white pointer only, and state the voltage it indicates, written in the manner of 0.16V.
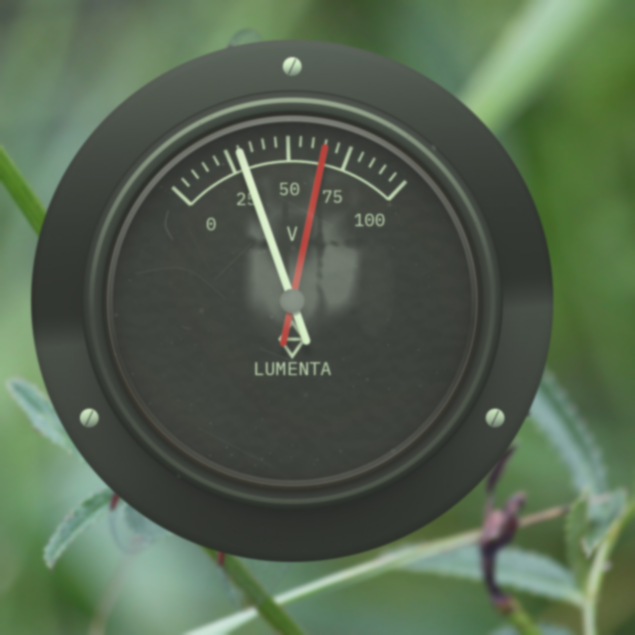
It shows 30V
